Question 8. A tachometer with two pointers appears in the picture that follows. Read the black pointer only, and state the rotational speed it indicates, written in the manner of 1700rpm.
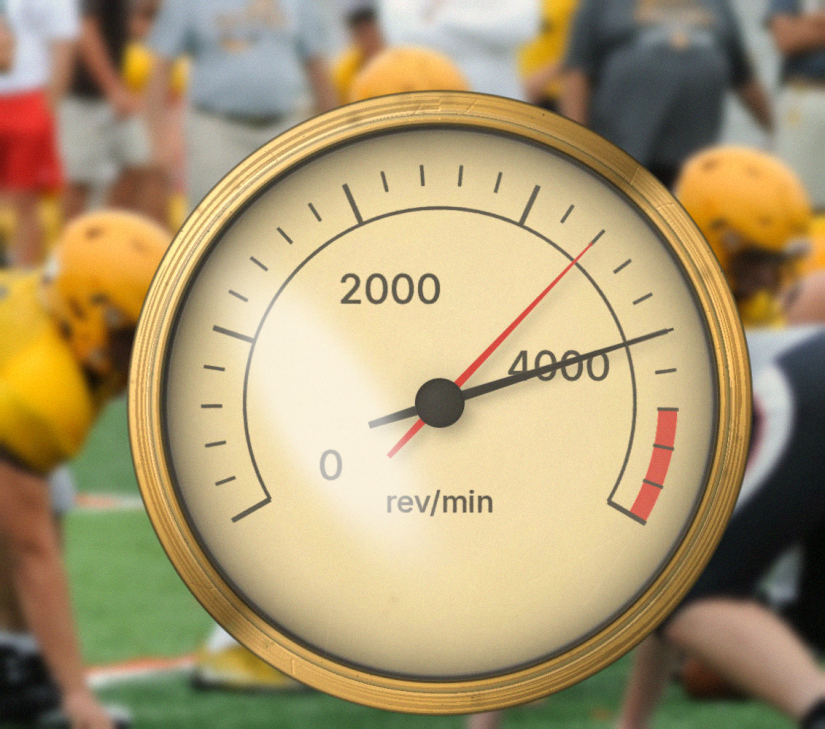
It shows 4000rpm
